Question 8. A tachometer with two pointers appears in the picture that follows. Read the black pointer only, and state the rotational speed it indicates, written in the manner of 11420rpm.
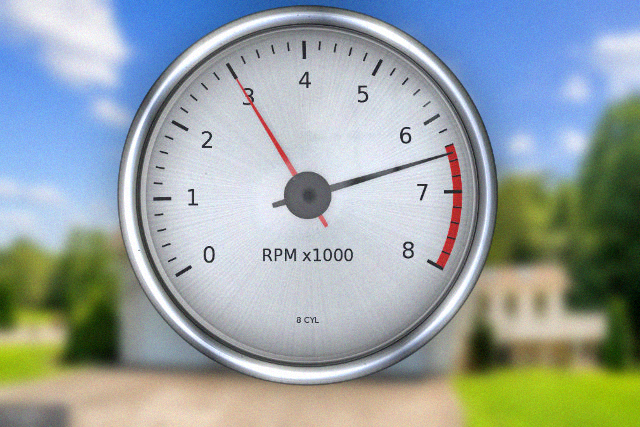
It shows 6500rpm
